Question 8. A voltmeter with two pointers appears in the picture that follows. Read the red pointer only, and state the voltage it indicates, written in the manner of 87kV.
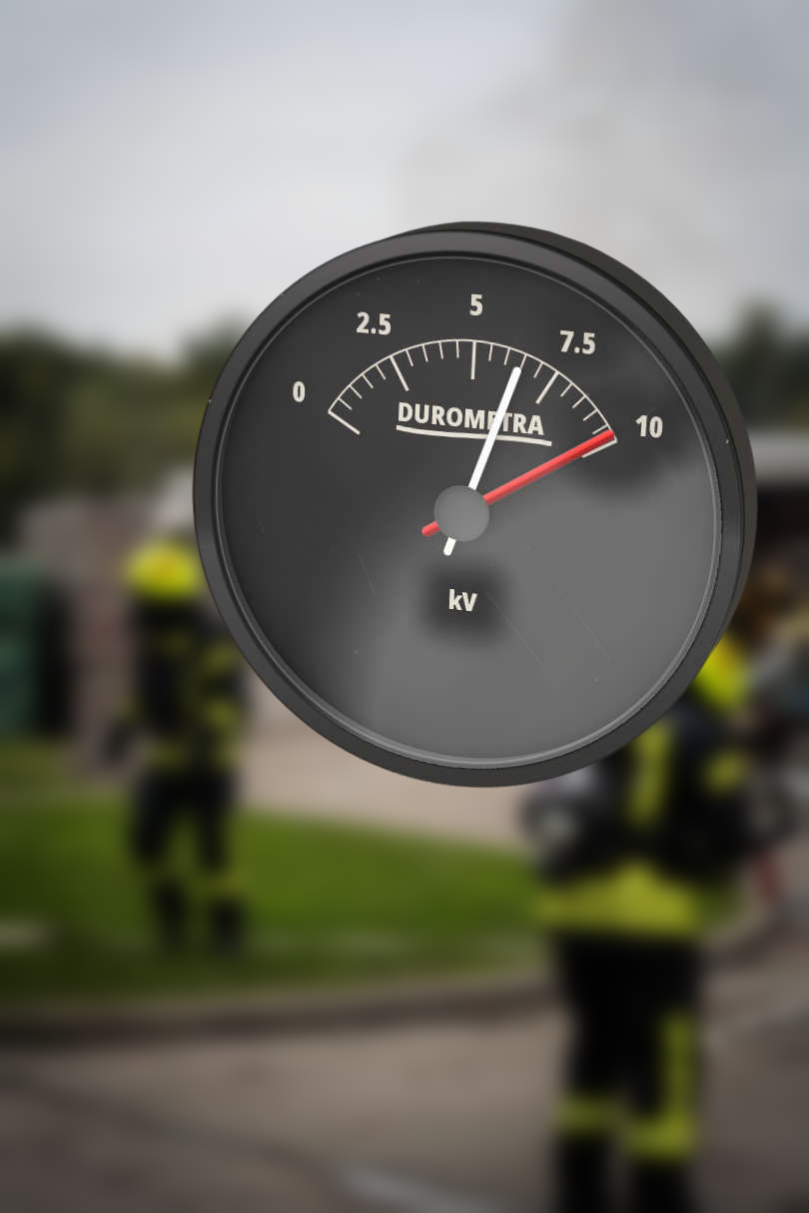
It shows 9.75kV
